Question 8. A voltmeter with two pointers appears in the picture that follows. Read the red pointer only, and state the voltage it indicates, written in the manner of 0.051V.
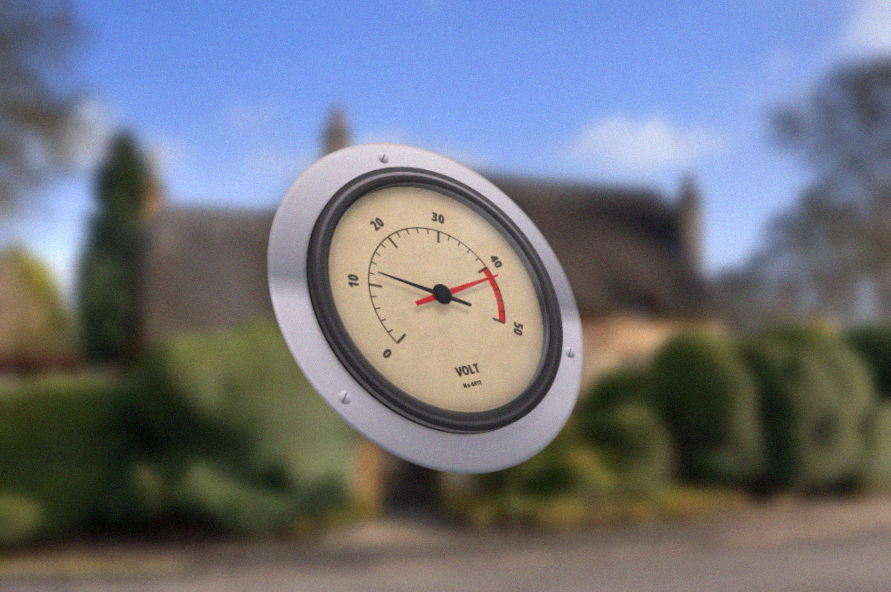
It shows 42V
